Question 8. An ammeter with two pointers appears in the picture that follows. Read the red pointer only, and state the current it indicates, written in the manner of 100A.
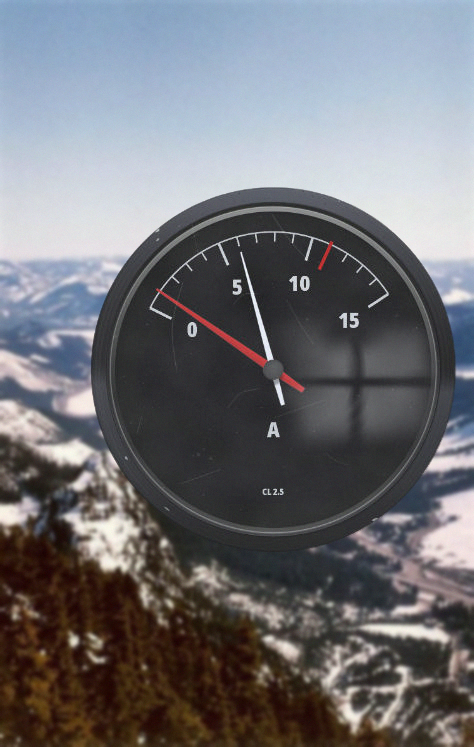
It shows 1A
